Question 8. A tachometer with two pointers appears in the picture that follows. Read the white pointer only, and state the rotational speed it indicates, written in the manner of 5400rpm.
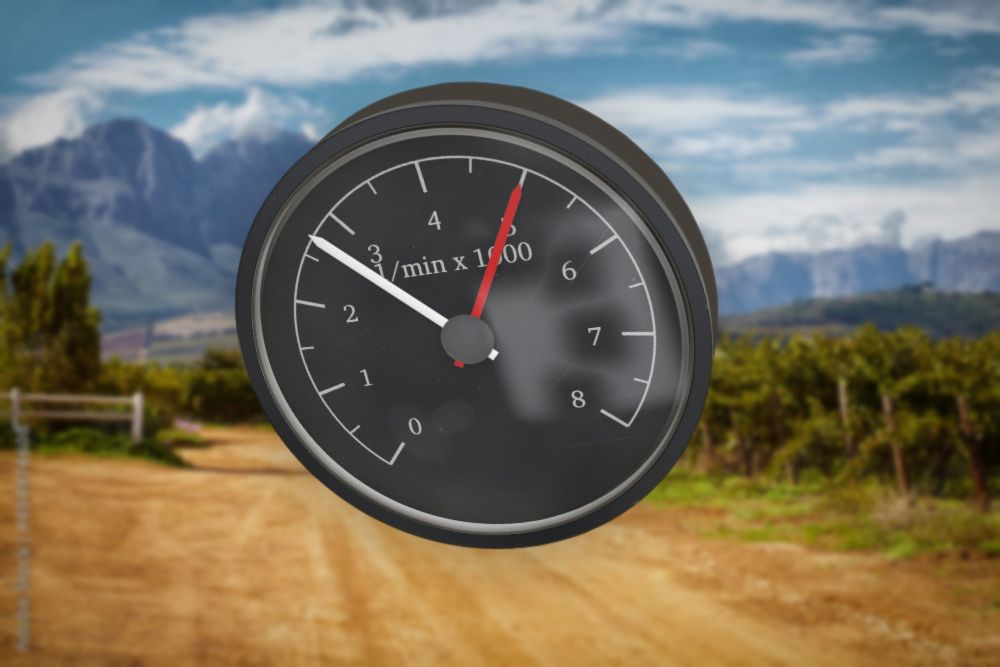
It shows 2750rpm
